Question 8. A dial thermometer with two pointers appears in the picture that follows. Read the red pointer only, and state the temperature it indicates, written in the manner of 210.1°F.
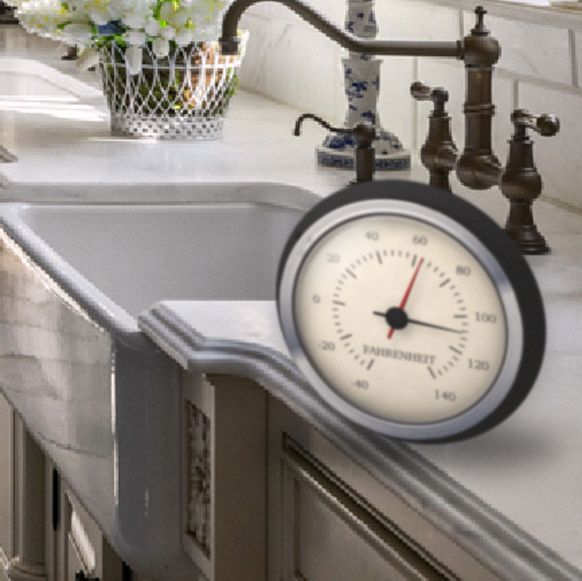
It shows 64°F
